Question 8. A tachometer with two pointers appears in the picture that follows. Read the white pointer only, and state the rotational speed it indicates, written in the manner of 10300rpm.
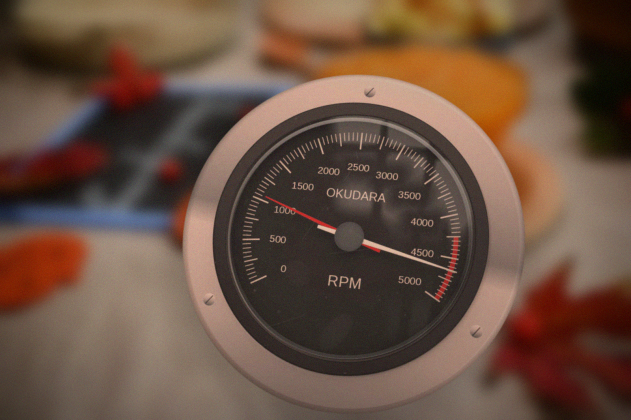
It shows 4650rpm
